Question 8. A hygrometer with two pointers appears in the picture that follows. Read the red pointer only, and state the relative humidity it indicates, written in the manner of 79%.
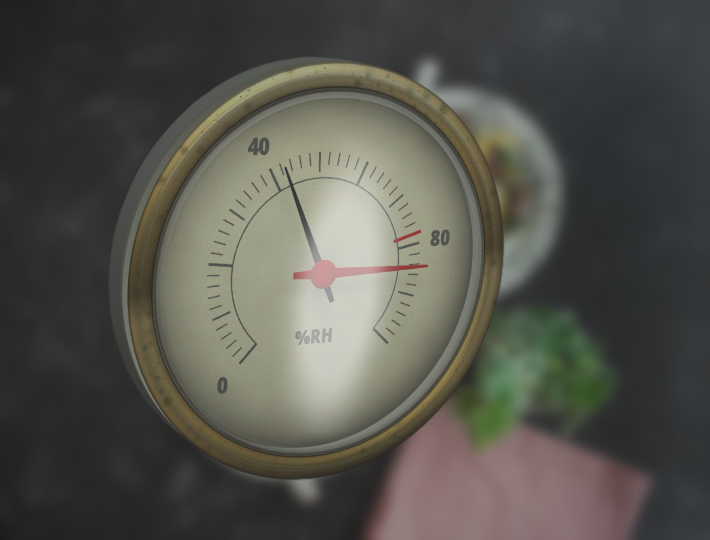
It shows 84%
